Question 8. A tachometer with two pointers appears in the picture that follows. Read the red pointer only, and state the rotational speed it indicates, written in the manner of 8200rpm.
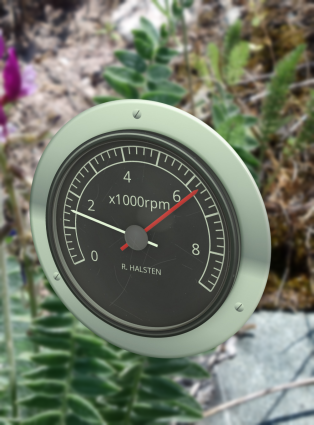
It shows 6300rpm
